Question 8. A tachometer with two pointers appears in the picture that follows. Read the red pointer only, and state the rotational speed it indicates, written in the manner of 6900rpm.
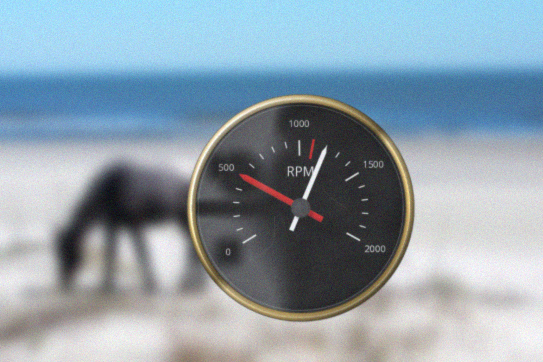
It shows 500rpm
